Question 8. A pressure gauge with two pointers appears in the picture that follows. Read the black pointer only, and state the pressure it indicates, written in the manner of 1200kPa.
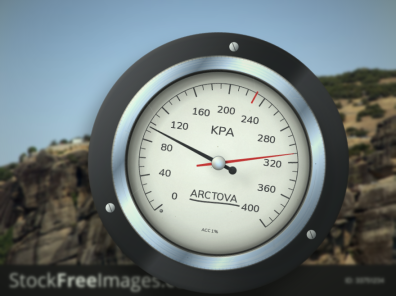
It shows 95kPa
